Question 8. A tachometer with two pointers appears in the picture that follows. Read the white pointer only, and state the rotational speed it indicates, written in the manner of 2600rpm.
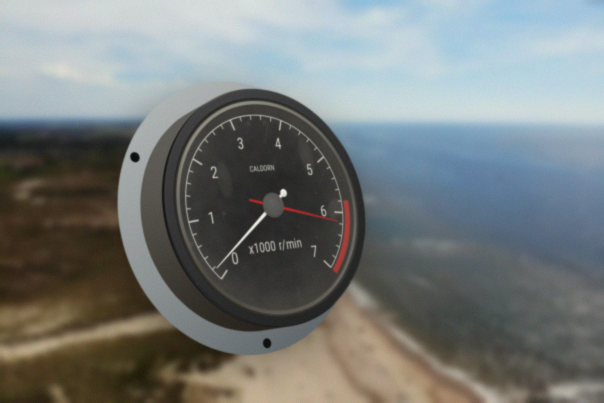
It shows 200rpm
